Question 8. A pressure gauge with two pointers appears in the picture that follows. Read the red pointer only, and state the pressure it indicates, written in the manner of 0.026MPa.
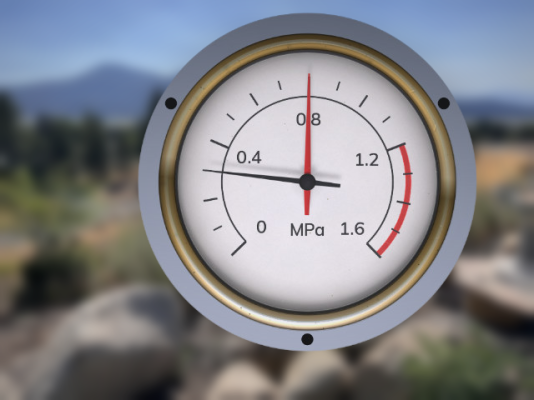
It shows 0.8MPa
